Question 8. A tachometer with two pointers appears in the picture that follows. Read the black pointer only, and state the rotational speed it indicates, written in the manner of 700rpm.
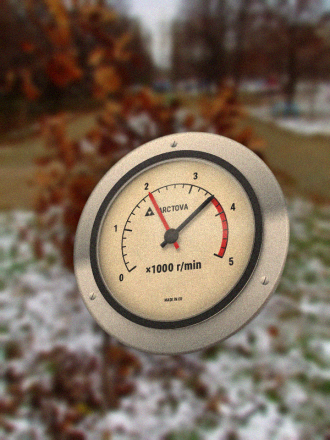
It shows 3600rpm
